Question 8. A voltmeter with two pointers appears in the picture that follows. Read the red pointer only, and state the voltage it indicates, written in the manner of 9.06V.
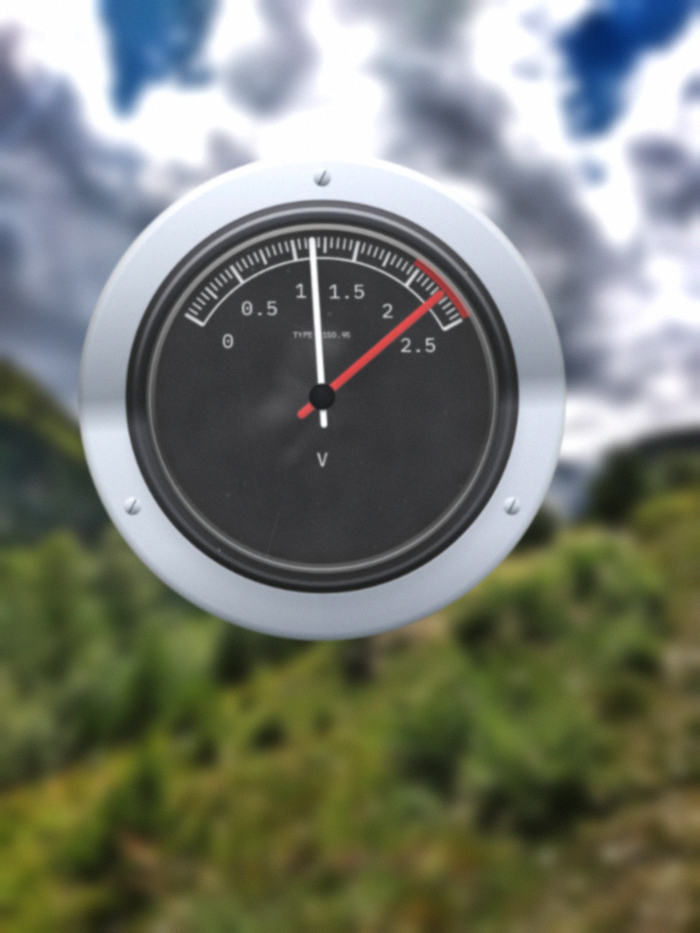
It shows 2.25V
